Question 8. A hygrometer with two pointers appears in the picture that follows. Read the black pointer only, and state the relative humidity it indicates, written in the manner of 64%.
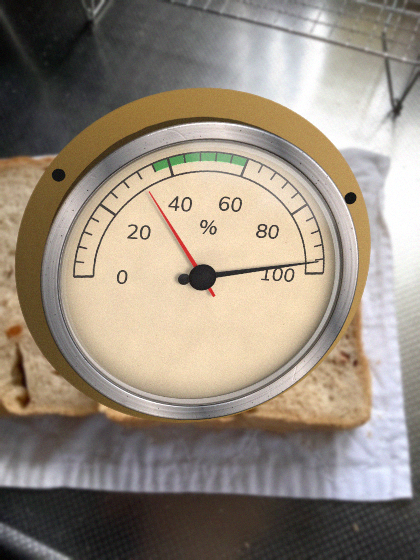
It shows 96%
